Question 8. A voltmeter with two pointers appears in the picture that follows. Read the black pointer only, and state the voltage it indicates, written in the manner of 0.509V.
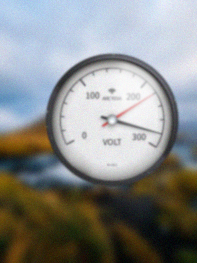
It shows 280V
